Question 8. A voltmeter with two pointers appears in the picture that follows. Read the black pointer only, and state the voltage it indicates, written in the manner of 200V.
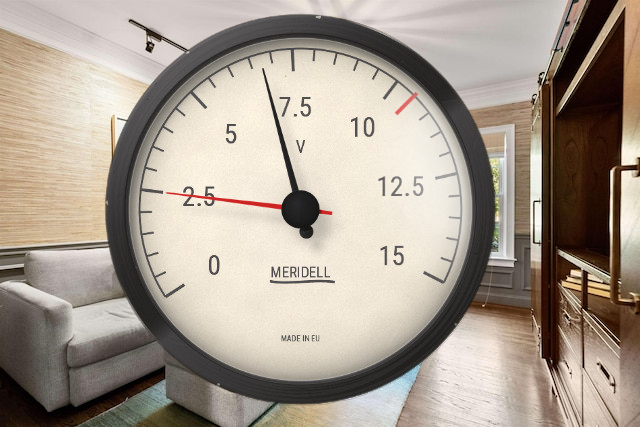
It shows 6.75V
